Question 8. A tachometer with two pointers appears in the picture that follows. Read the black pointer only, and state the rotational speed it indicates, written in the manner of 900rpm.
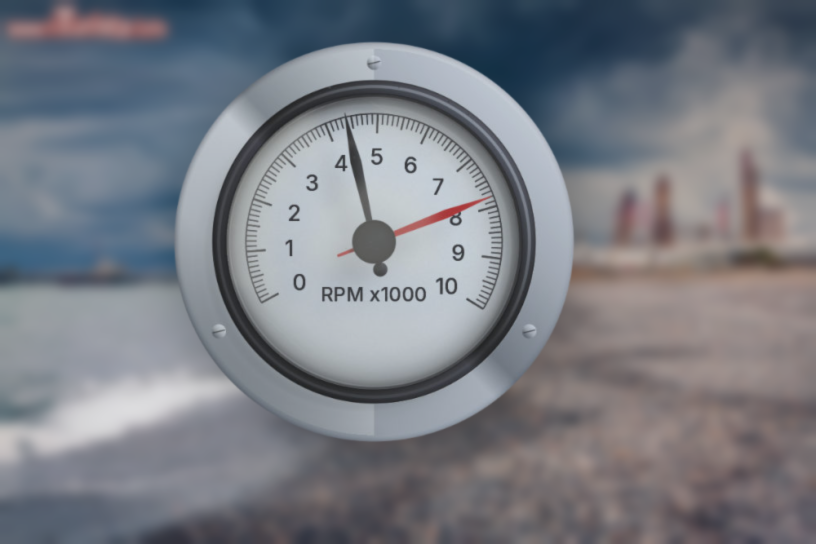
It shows 4400rpm
